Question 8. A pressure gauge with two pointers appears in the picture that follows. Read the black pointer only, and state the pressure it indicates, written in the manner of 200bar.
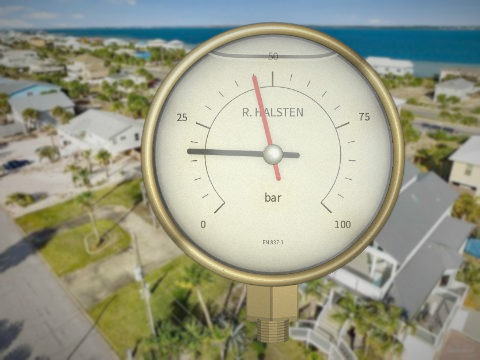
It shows 17.5bar
